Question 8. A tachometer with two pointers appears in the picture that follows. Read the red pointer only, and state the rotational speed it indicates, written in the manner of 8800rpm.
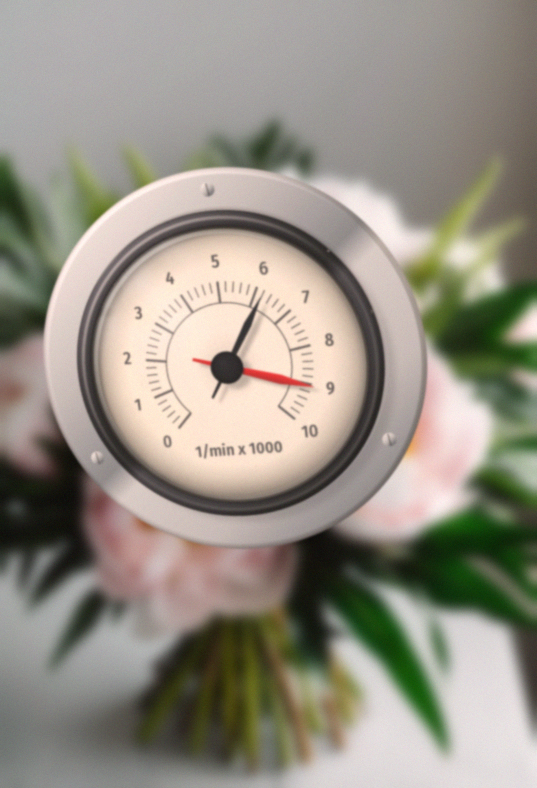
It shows 9000rpm
